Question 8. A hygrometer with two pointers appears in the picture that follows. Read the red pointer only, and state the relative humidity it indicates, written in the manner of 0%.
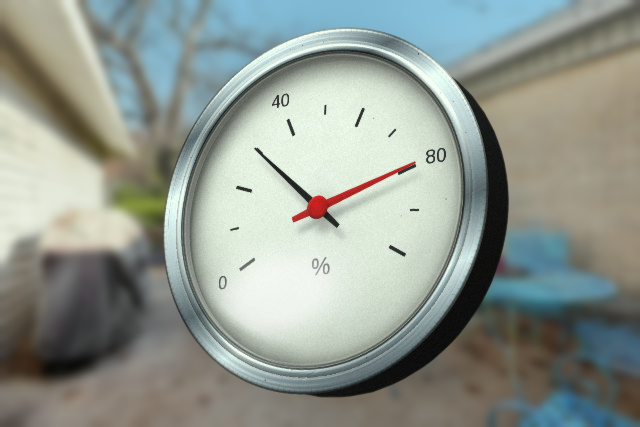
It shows 80%
